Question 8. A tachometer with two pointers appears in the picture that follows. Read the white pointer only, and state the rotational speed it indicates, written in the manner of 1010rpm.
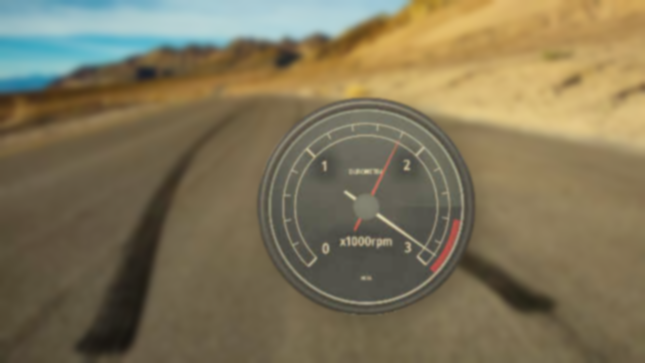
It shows 2900rpm
